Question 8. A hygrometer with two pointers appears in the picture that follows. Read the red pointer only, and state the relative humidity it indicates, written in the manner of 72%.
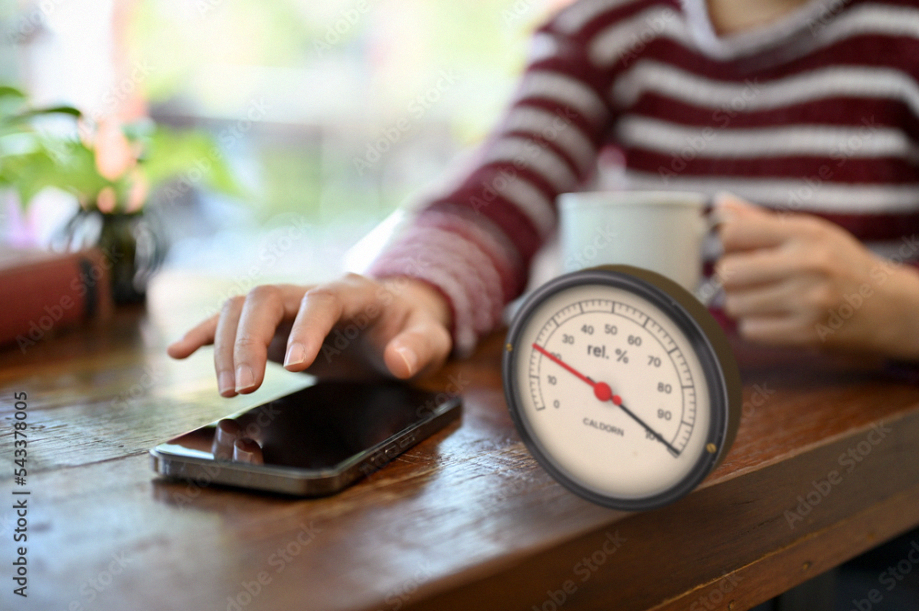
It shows 20%
